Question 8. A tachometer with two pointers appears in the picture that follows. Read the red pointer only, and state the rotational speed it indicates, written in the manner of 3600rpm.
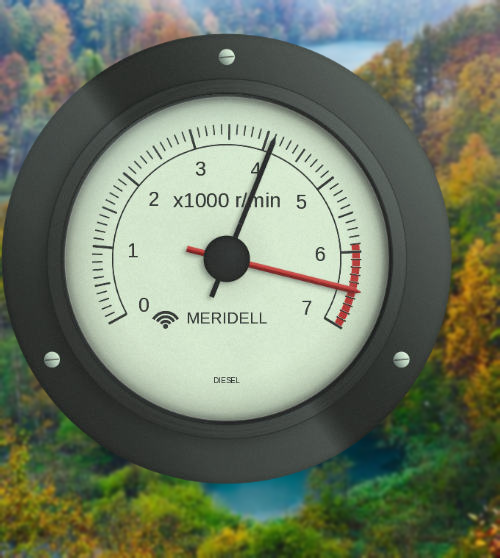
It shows 6500rpm
